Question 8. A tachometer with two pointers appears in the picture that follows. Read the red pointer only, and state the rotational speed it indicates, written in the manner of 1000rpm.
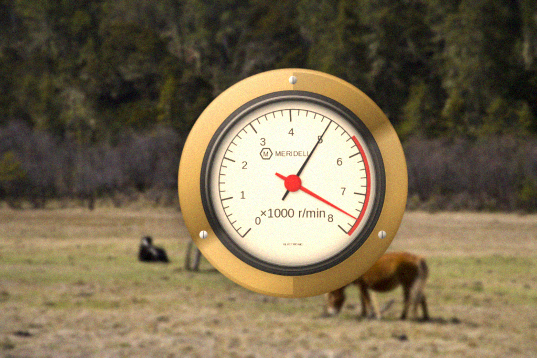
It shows 7600rpm
